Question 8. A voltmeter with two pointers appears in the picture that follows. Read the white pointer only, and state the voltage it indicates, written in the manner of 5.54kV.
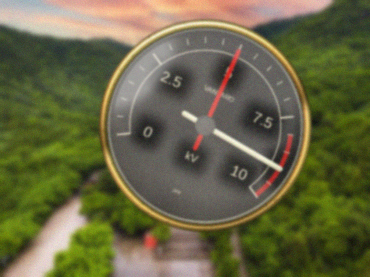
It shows 9kV
